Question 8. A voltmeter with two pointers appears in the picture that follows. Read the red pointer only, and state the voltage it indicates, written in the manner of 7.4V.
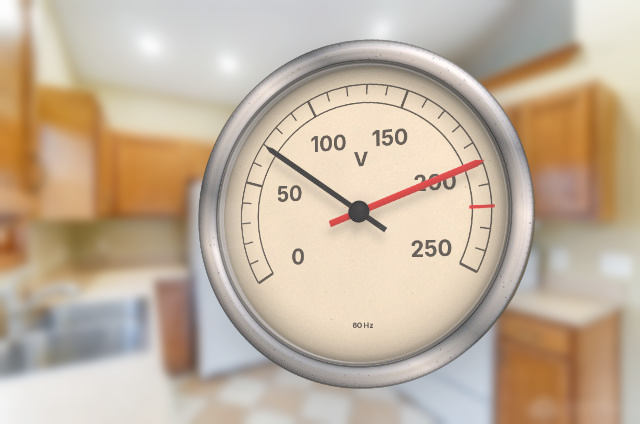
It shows 200V
